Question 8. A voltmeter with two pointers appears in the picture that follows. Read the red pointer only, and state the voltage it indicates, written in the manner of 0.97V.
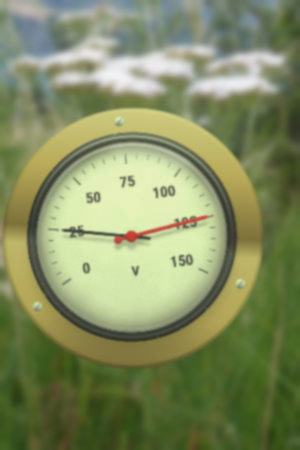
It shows 125V
